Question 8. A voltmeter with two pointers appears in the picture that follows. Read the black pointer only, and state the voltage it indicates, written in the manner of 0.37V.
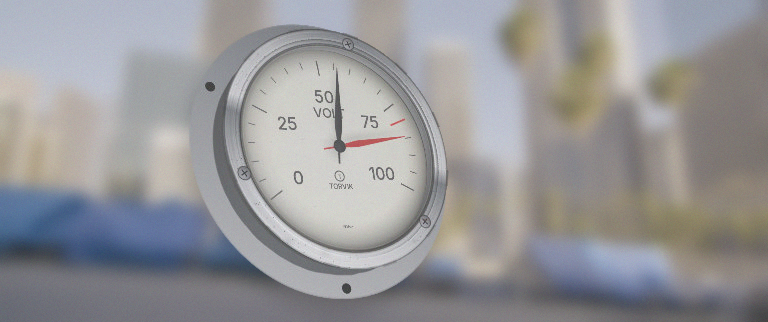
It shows 55V
